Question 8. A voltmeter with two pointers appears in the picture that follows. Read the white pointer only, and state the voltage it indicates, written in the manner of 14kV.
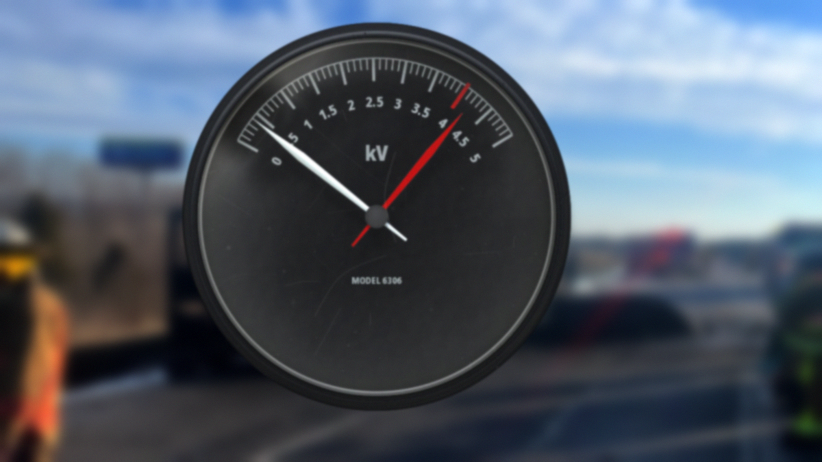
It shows 0.4kV
